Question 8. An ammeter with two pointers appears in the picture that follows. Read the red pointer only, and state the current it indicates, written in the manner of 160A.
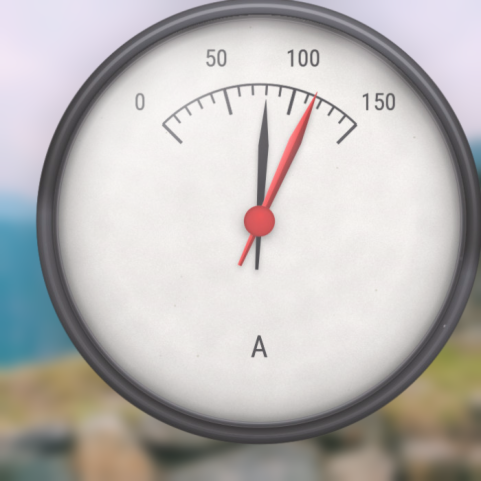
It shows 115A
